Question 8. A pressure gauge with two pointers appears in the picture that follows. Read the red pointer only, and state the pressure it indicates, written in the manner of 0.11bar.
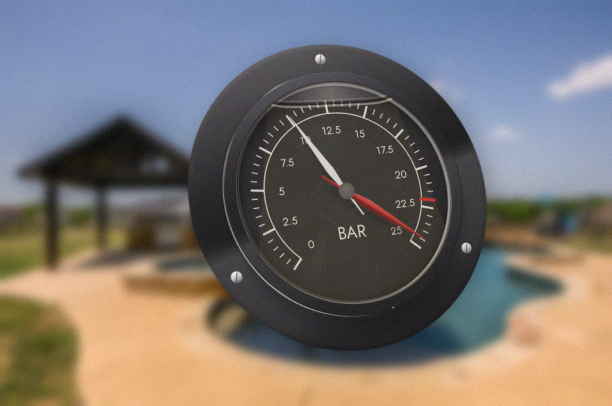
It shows 24.5bar
